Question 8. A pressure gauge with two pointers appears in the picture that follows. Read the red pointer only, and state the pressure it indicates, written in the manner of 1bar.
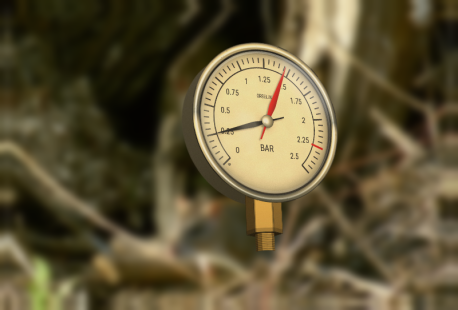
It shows 1.45bar
